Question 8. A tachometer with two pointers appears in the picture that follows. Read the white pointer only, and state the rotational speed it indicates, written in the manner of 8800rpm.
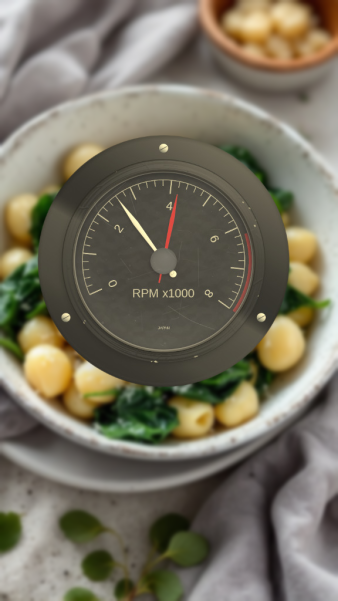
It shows 2600rpm
